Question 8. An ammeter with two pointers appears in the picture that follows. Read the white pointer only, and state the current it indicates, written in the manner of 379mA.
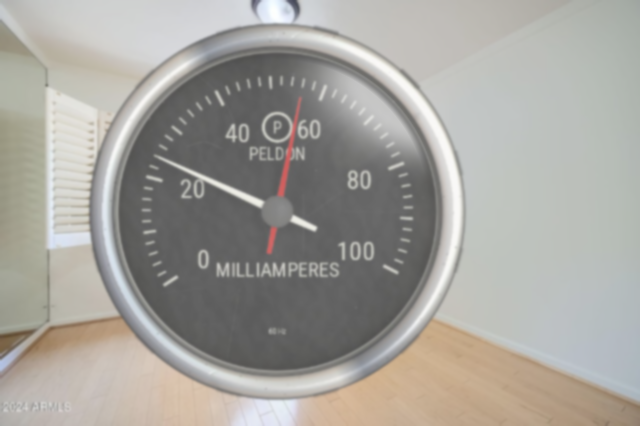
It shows 24mA
